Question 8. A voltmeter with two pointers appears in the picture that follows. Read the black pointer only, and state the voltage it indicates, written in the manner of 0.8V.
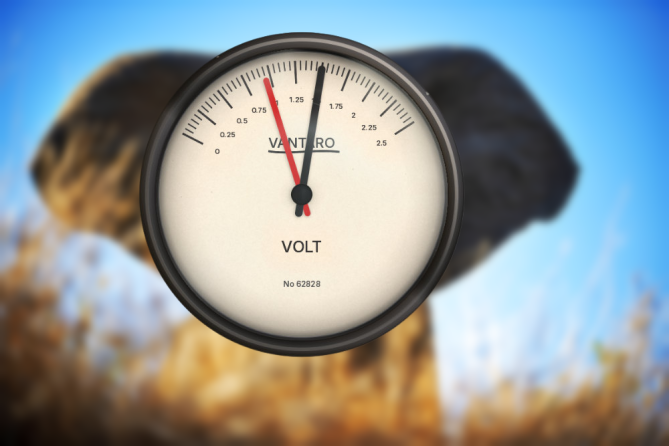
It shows 1.5V
